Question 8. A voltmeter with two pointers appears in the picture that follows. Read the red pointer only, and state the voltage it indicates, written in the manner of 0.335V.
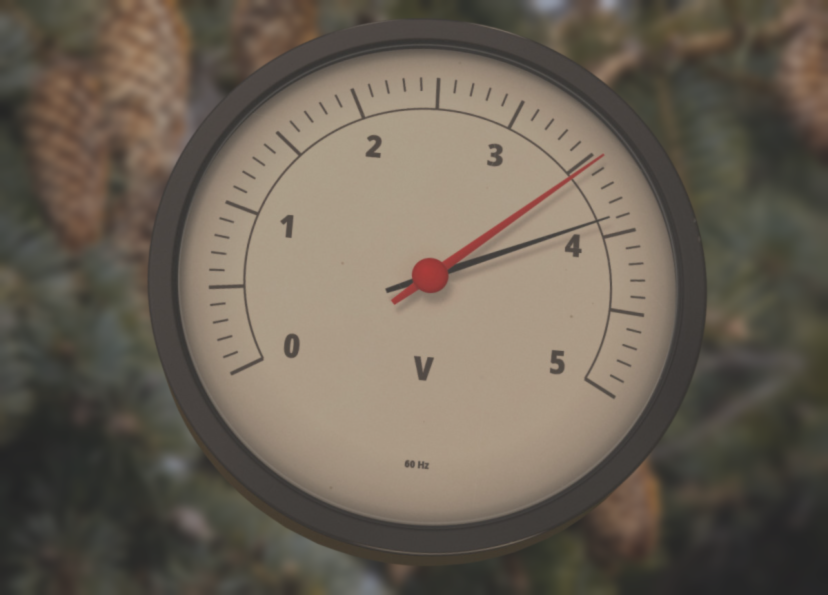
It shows 3.55V
